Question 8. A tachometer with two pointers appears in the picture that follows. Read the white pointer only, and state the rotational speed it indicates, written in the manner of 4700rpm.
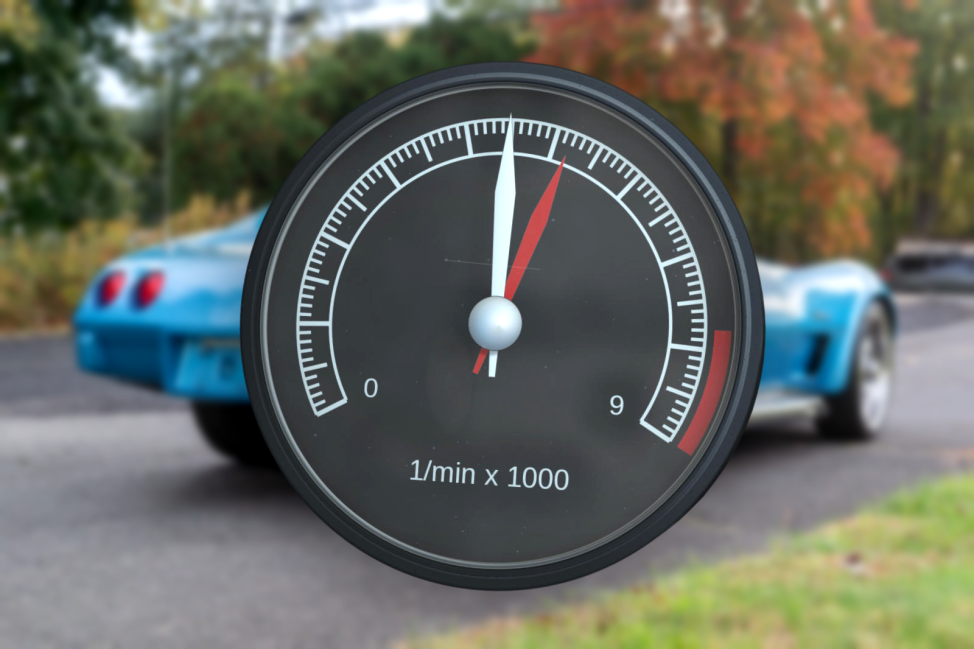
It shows 4500rpm
